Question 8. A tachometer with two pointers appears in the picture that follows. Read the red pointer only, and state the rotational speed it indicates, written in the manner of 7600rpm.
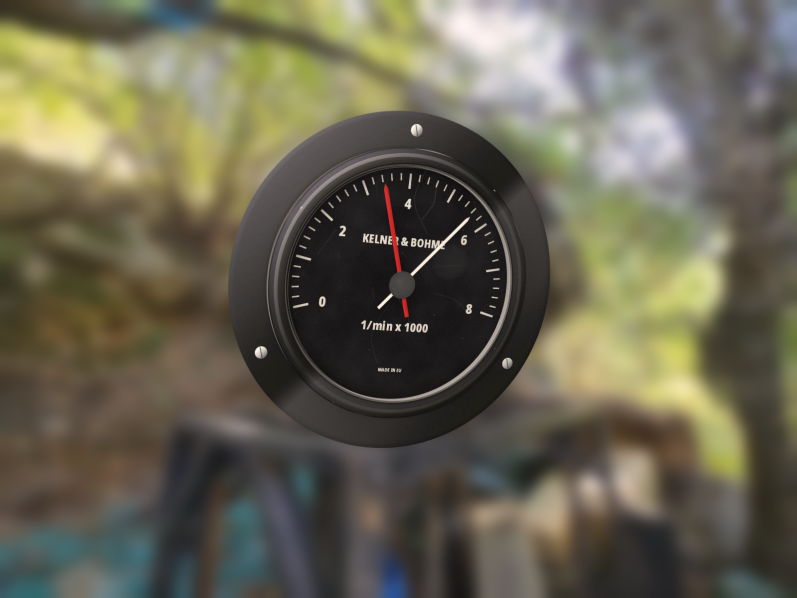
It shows 3400rpm
